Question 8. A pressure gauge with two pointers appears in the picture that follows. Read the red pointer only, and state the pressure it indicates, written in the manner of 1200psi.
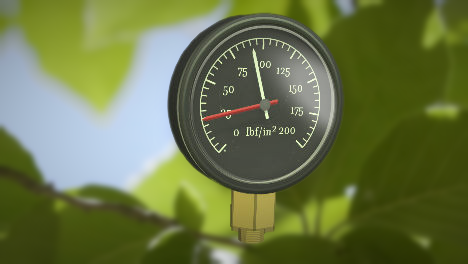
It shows 25psi
